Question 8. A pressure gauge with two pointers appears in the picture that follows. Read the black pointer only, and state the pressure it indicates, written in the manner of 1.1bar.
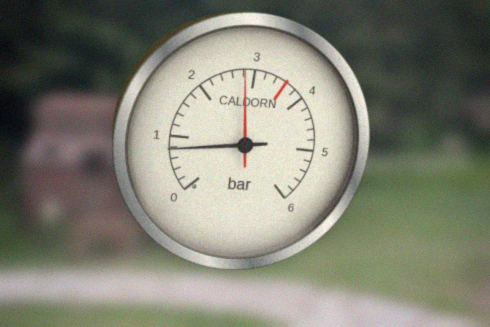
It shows 0.8bar
